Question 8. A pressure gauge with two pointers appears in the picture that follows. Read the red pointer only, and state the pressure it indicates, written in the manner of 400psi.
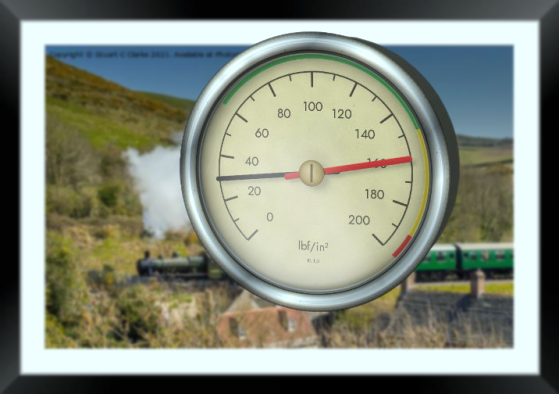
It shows 160psi
